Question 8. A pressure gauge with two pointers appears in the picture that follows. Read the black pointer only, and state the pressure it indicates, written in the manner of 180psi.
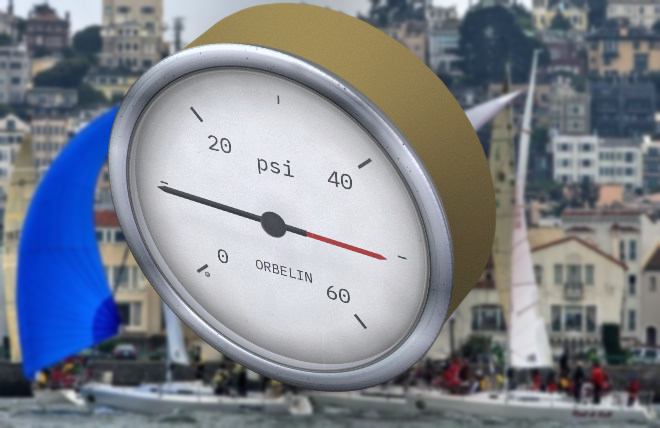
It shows 10psi
